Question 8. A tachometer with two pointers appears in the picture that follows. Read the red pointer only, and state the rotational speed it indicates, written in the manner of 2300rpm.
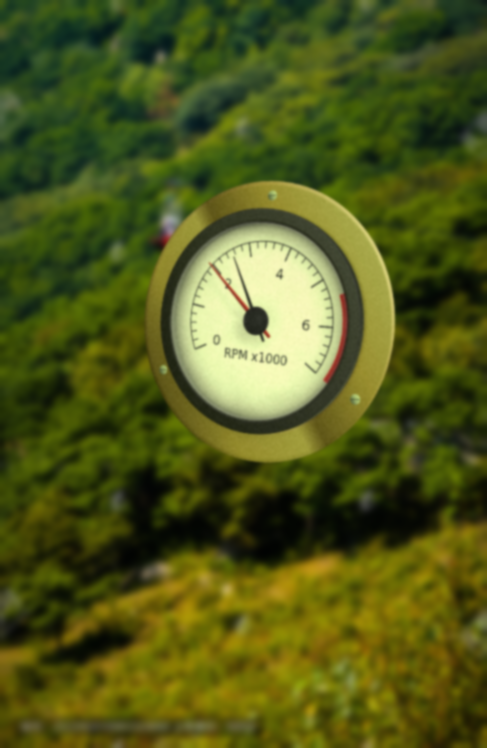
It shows 2000rpm
